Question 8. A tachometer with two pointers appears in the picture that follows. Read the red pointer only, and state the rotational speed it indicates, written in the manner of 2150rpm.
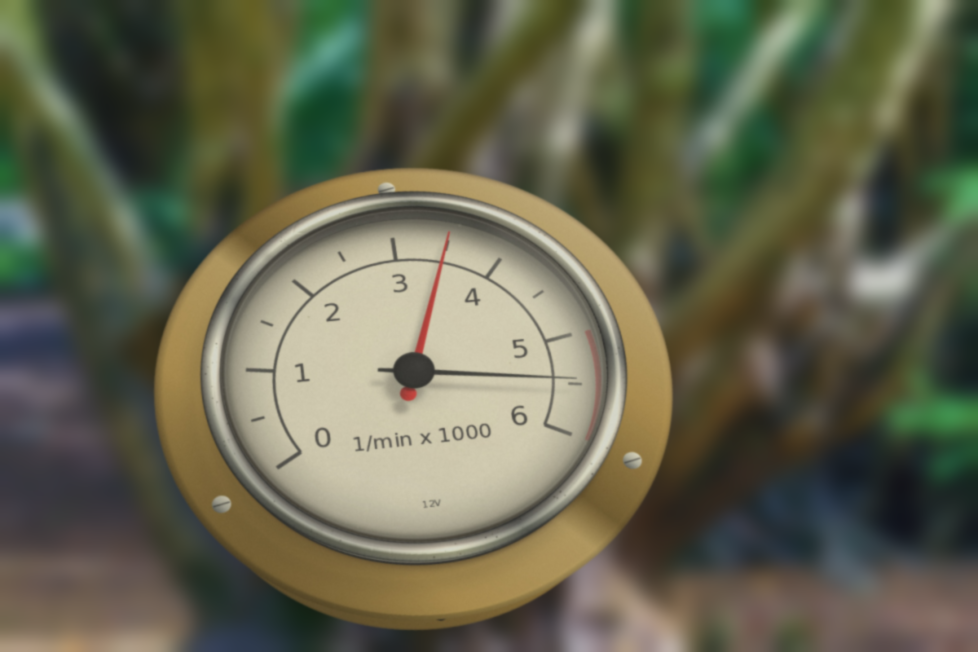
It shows 3500rpm
